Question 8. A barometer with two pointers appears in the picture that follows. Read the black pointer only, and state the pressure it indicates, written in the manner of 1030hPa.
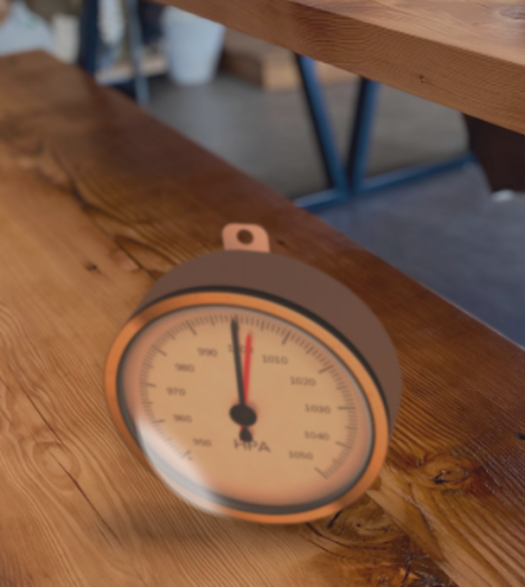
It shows 1000hPa
